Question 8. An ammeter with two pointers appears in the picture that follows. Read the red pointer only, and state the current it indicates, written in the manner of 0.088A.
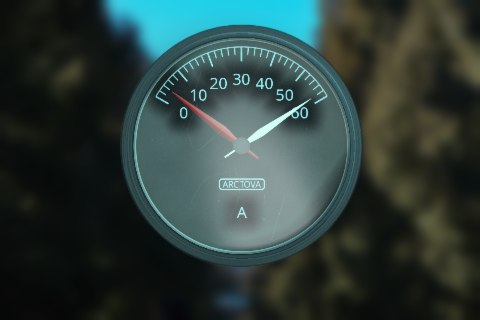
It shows 4A
